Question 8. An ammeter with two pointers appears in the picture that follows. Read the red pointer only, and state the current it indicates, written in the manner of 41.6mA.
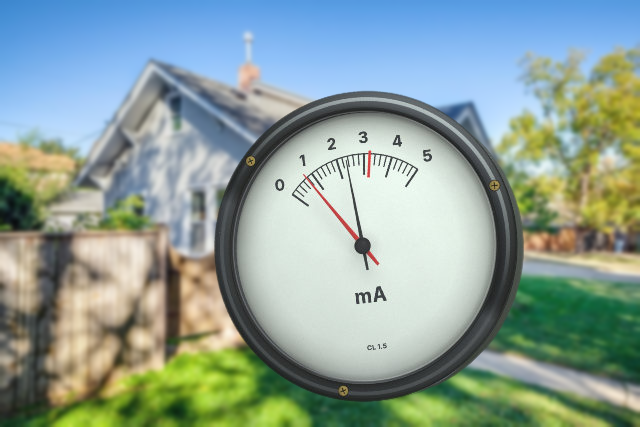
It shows 0.8mA
